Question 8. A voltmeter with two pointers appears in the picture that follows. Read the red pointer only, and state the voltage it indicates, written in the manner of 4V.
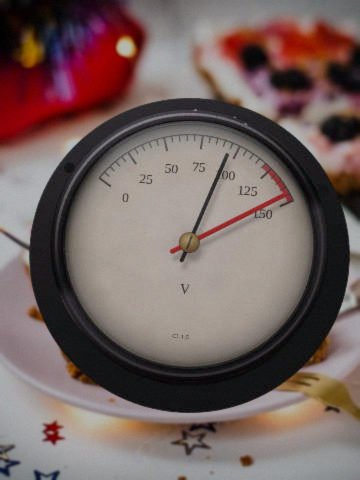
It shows 145V
